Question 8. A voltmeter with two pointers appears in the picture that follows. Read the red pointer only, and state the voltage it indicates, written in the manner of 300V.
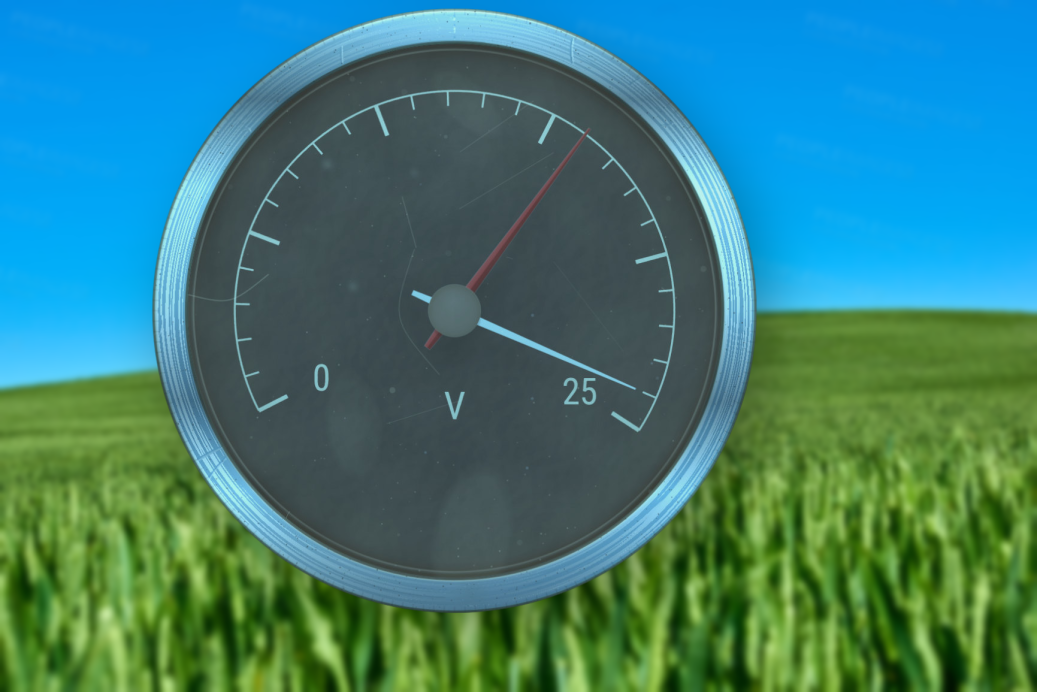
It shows 16V
